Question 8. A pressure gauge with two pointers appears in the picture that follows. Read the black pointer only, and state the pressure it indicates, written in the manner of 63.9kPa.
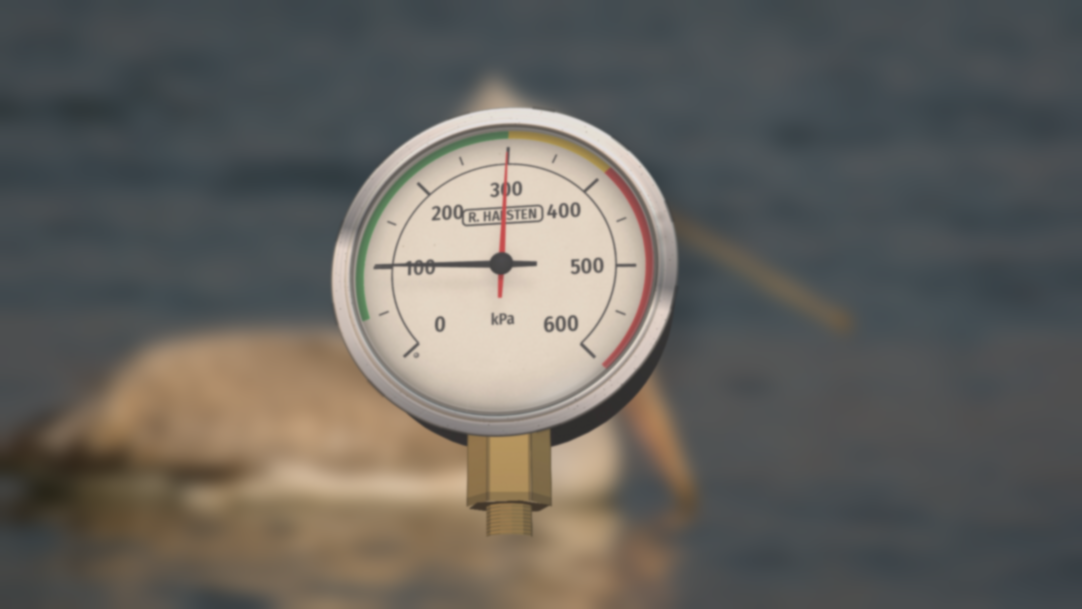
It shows 100kPa
